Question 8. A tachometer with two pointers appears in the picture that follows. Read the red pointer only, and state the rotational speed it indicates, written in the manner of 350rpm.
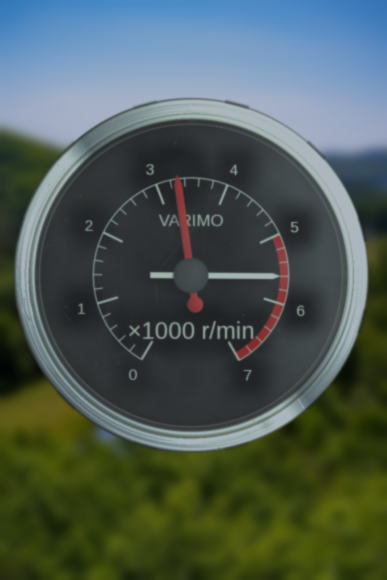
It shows 3300rpm
